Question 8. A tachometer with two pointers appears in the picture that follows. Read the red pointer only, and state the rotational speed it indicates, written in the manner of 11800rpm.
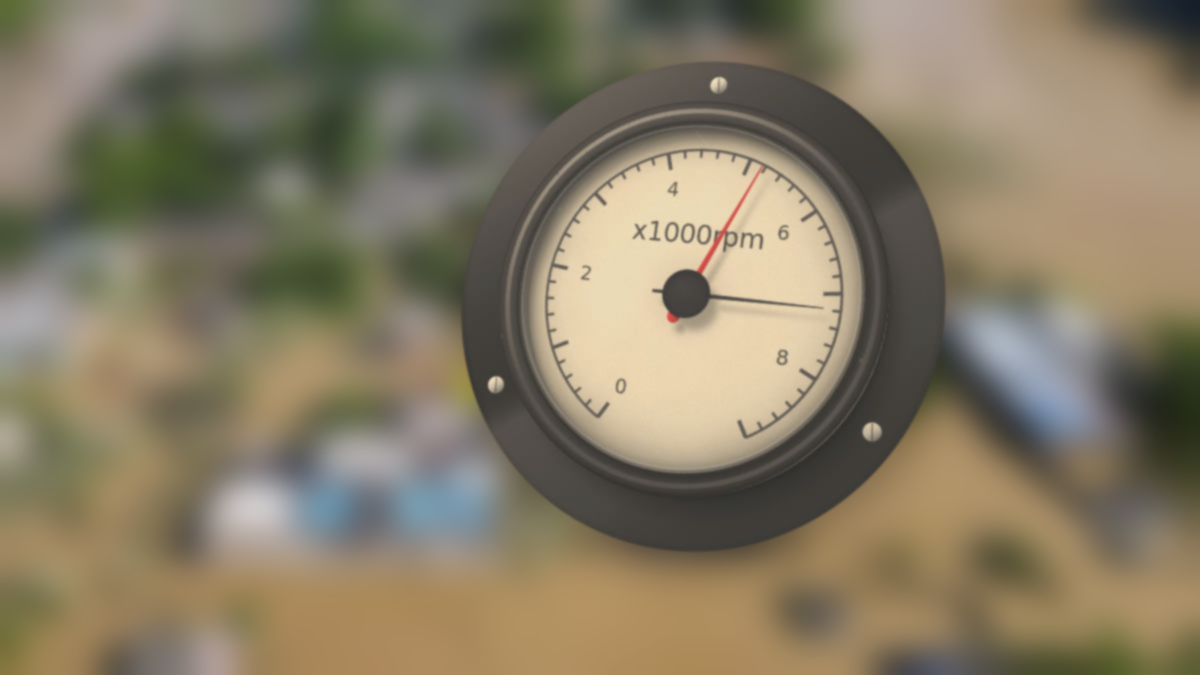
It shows 5200rpm
